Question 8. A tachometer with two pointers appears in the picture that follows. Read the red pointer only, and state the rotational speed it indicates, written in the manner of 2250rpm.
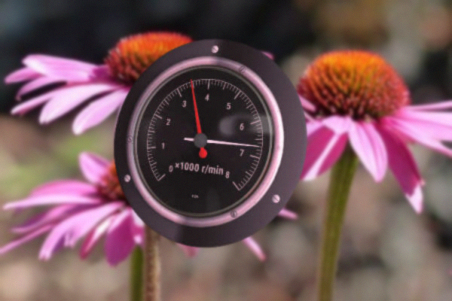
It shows 3500rpm
